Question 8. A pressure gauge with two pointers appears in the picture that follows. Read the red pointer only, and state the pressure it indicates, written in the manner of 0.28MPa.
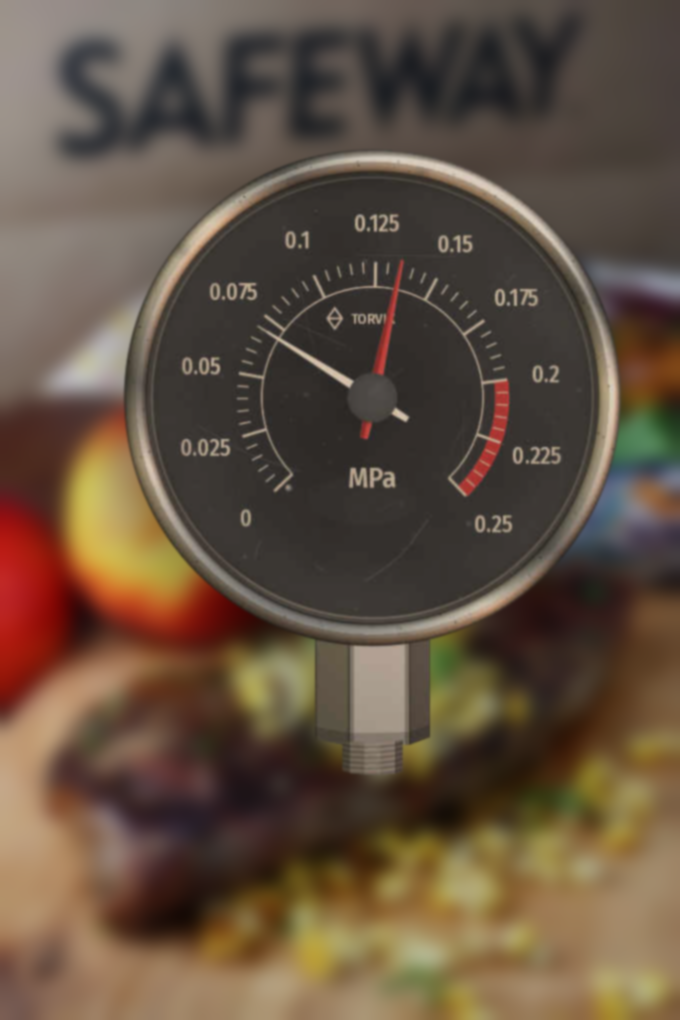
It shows 0.135MPa
